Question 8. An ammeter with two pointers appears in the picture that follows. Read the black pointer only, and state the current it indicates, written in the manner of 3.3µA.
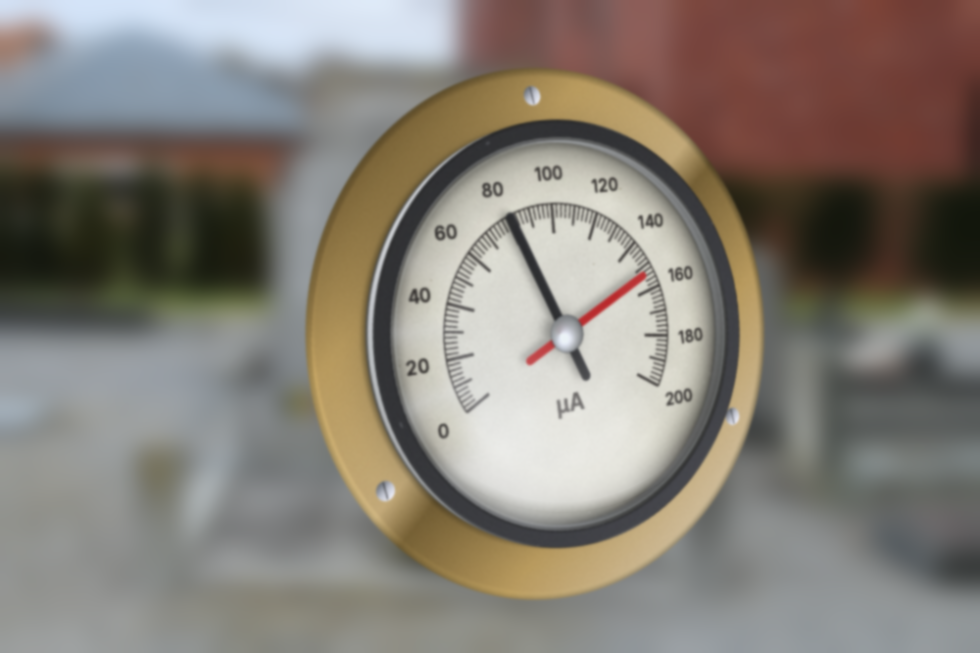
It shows 80µA
